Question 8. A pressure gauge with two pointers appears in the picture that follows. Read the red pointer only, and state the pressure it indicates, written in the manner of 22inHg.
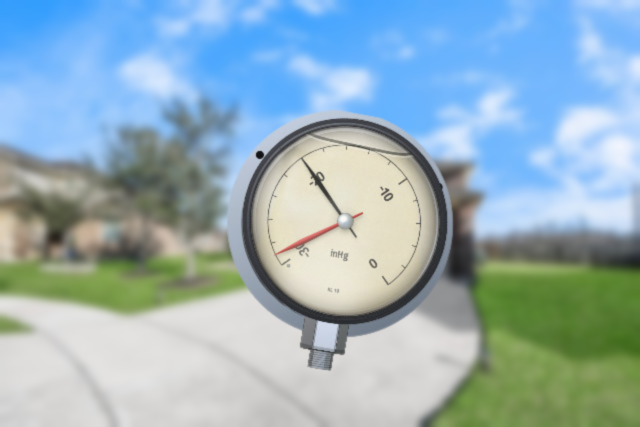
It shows -29inHg
